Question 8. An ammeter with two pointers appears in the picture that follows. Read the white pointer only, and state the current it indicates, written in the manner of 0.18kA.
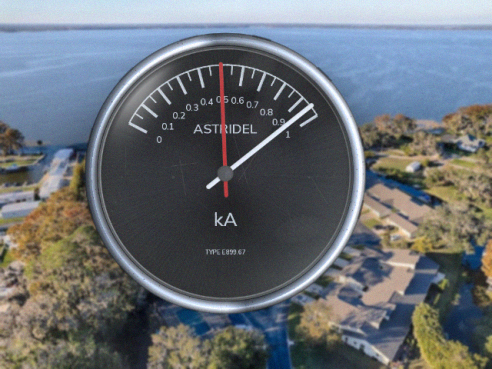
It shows 0.95kA
